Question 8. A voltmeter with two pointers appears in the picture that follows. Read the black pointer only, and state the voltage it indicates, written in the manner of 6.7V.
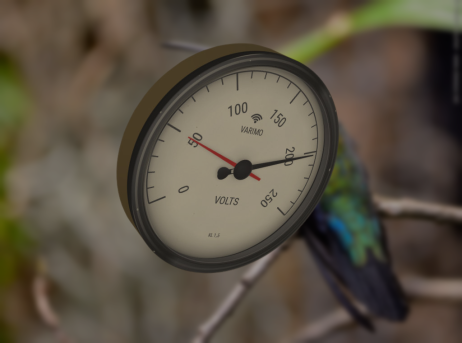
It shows 200V
